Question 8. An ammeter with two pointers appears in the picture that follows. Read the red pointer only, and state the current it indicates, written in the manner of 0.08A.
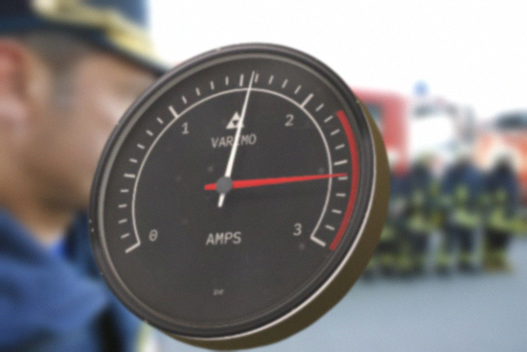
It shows 2.6A
